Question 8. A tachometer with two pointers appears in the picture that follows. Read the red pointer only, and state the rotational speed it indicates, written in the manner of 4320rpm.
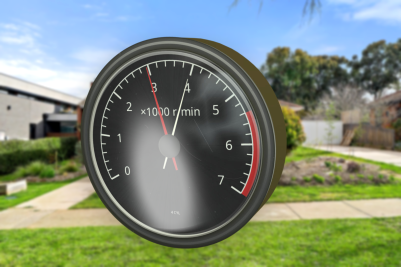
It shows 3000rpm
